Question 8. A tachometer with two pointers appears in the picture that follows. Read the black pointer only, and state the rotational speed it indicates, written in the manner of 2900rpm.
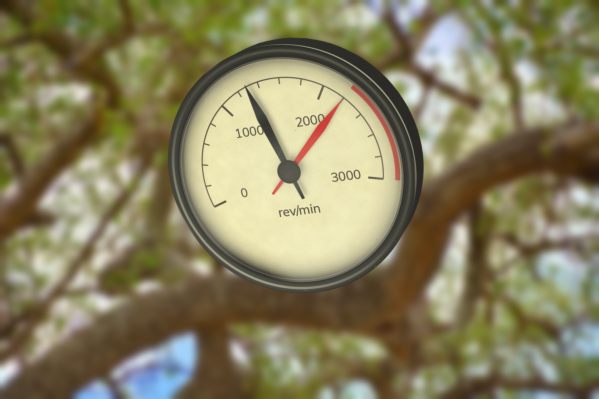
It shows 1300rpm
